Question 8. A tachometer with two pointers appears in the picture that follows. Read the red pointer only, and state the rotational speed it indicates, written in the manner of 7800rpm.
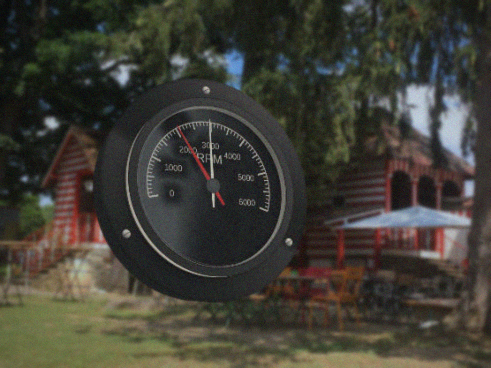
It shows 2000rpm
